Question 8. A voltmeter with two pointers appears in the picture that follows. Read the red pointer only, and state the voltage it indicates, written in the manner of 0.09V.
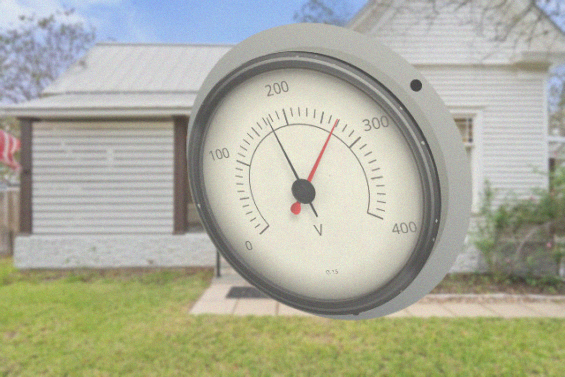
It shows 270V
